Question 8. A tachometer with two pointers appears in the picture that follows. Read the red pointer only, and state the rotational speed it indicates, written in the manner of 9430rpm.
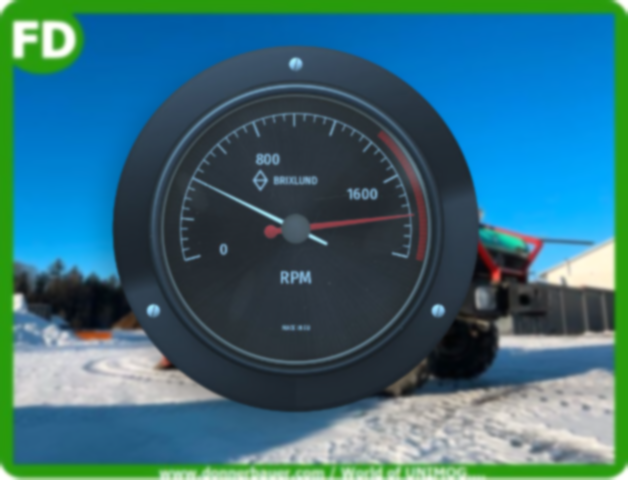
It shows 1800rpm
